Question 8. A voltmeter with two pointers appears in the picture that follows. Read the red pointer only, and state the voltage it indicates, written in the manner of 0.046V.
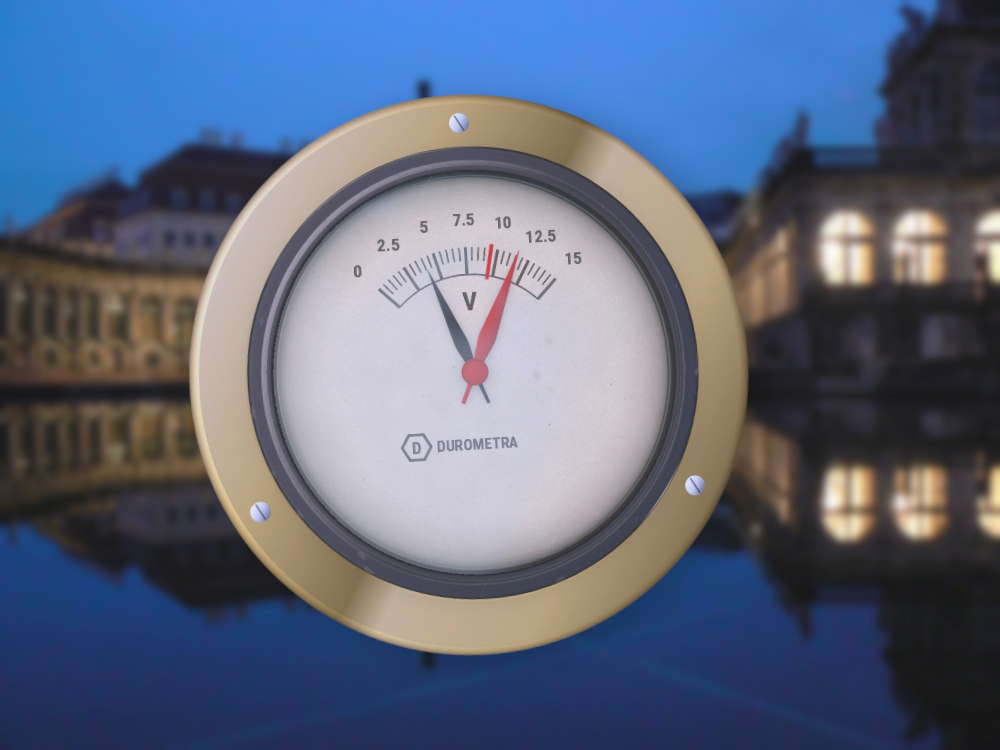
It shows 11.5V
